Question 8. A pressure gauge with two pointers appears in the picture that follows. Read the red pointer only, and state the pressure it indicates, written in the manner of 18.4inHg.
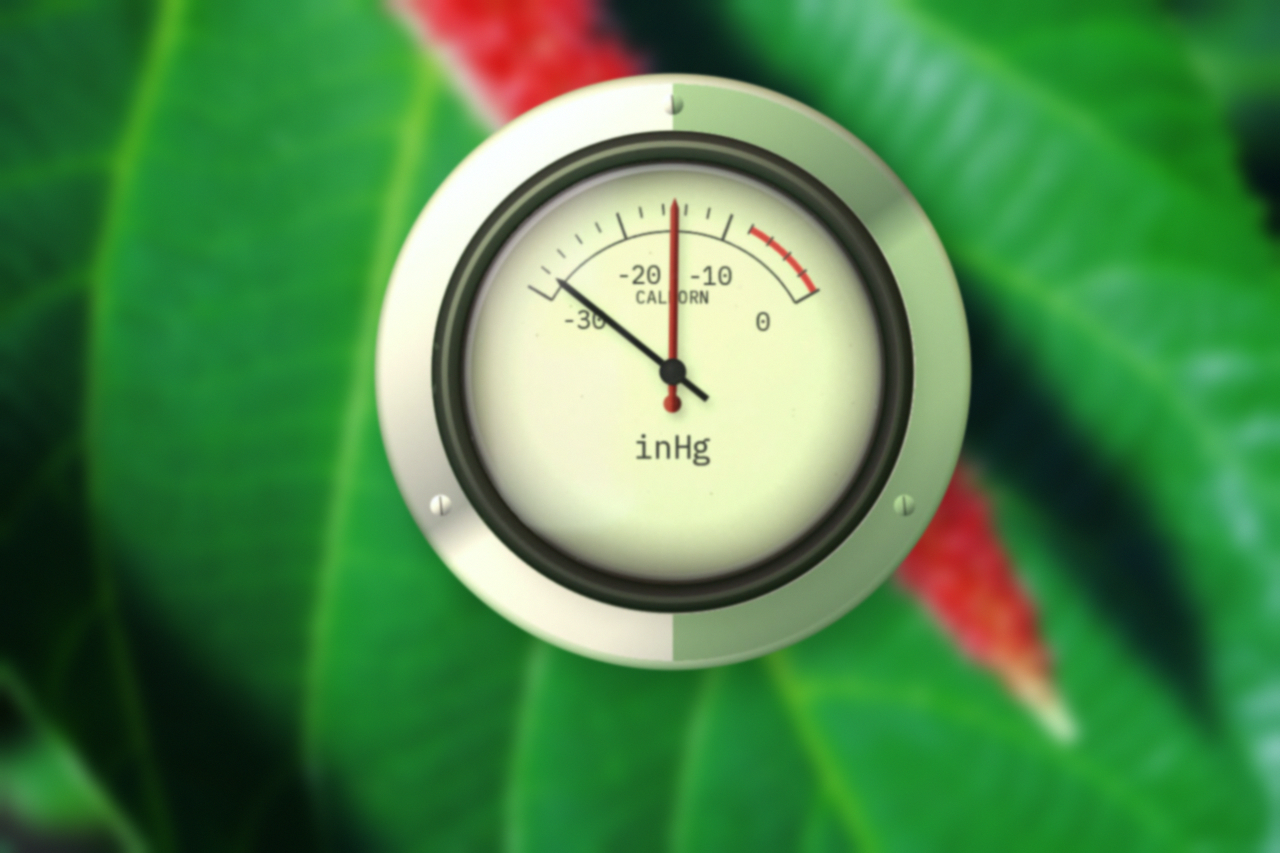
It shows -15inHg
